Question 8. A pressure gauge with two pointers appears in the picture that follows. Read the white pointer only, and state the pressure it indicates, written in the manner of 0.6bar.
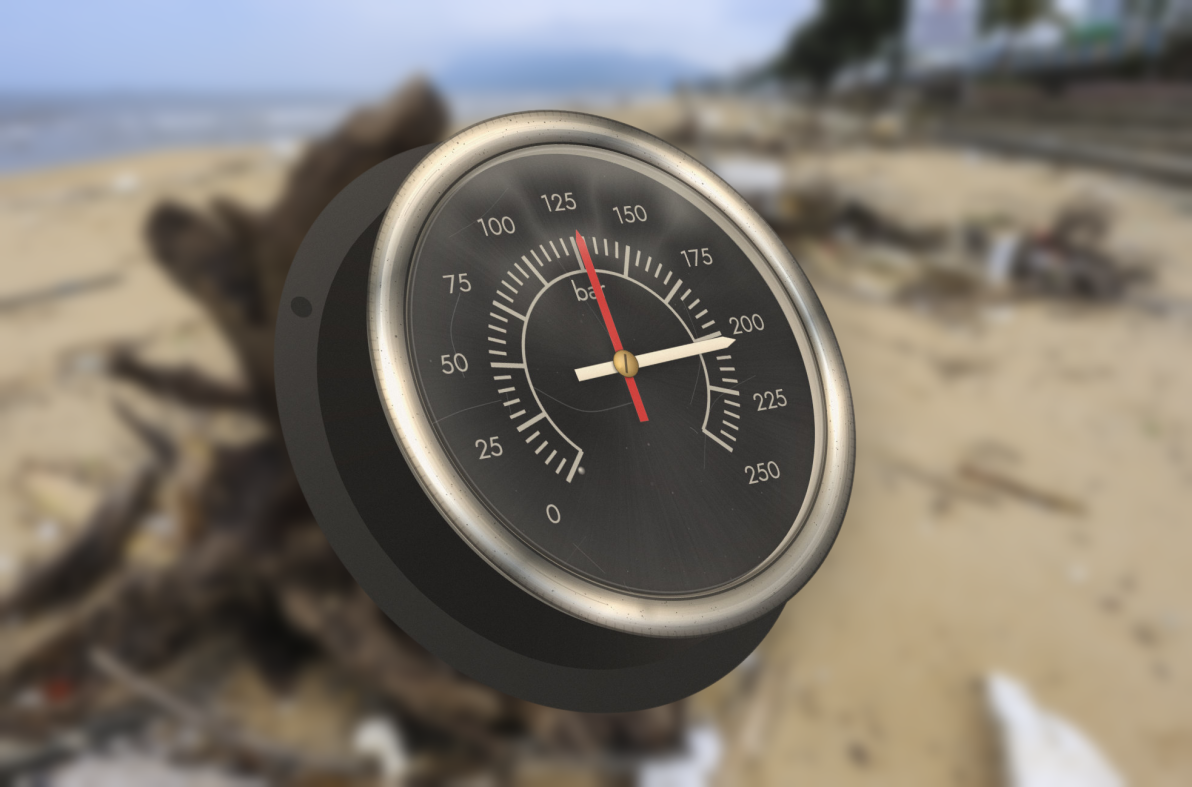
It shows 205bar
